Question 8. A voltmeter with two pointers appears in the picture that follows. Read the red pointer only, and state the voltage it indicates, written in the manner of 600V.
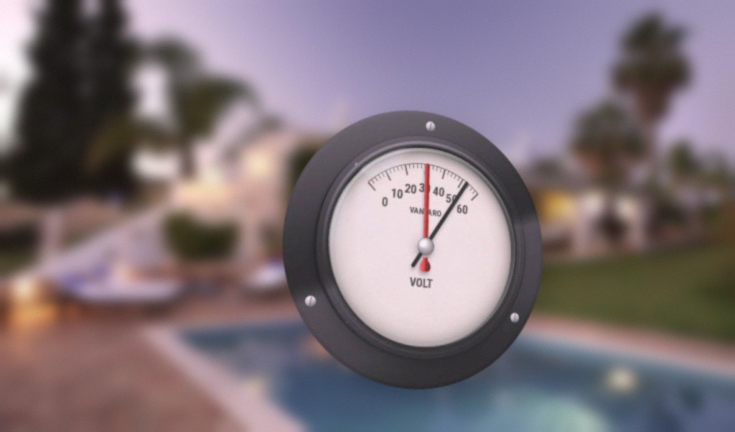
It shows 30V
